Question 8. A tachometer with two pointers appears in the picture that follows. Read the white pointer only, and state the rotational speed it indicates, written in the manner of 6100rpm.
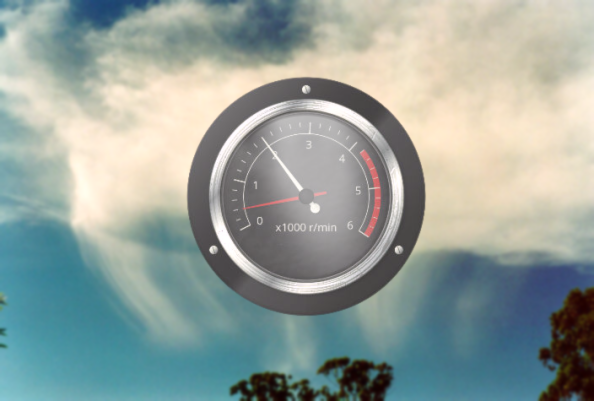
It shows 2000rpm
